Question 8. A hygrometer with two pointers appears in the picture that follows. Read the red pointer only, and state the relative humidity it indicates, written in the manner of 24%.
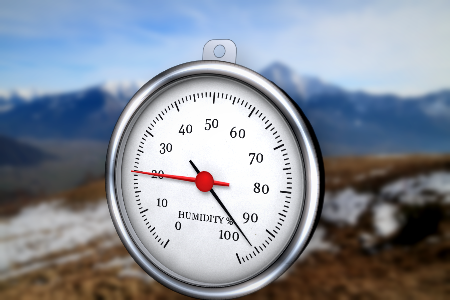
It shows 20%
